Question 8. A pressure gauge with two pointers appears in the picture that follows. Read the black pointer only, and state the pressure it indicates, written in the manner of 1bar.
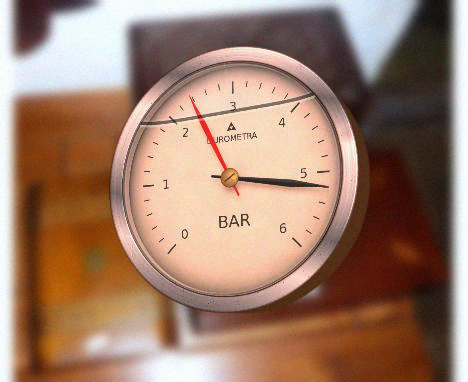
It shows 5.2bar
